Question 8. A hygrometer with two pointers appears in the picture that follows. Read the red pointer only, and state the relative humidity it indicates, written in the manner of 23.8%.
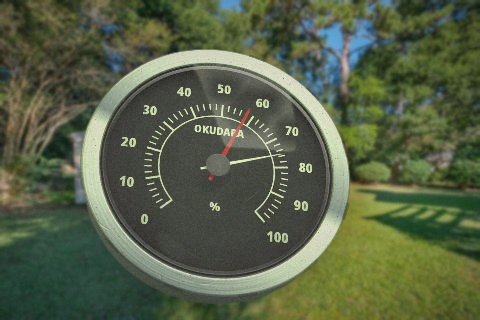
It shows 58%
